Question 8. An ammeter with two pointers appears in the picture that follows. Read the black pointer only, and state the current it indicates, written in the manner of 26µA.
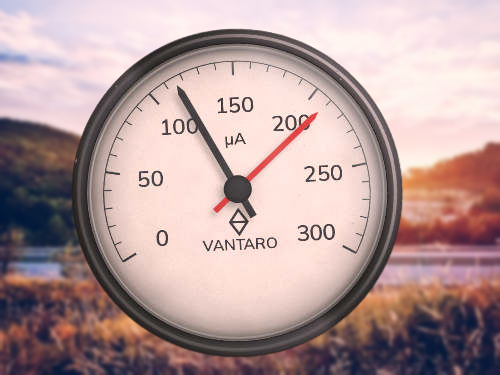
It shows 115µA
